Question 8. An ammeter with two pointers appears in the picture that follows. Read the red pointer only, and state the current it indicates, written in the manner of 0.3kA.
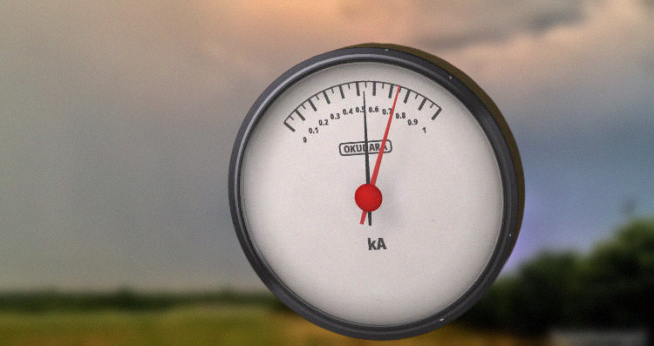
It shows 0.75kA
